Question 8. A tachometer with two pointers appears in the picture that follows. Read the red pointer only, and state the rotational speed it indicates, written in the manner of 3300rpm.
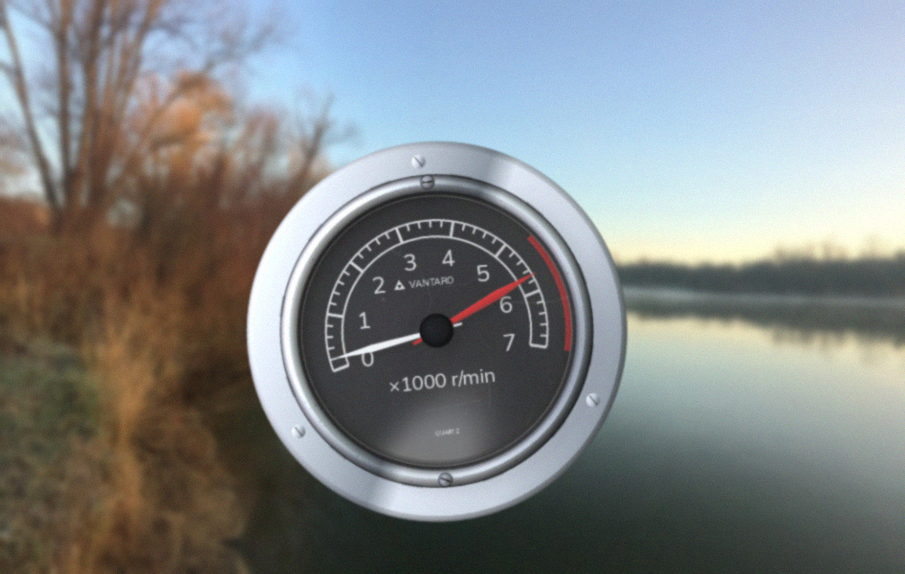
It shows 5700rpm
